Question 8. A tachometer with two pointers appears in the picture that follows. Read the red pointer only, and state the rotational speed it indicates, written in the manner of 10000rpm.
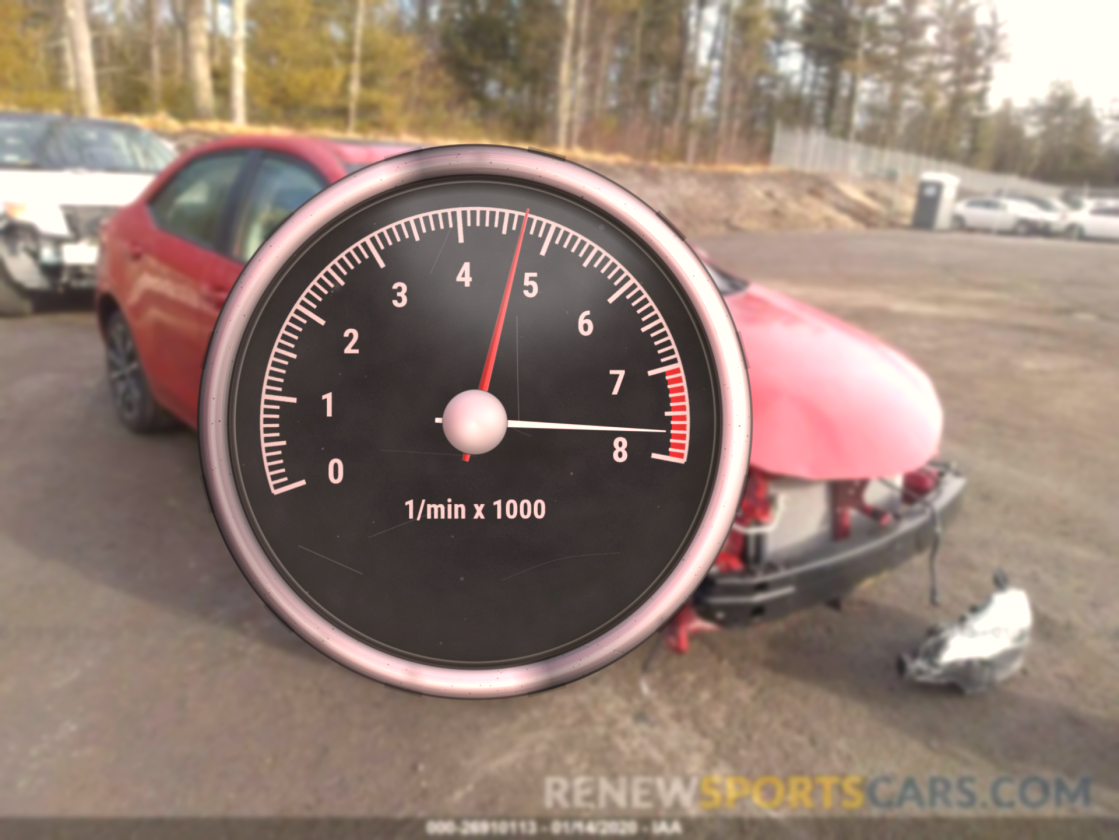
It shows 4700rpm
